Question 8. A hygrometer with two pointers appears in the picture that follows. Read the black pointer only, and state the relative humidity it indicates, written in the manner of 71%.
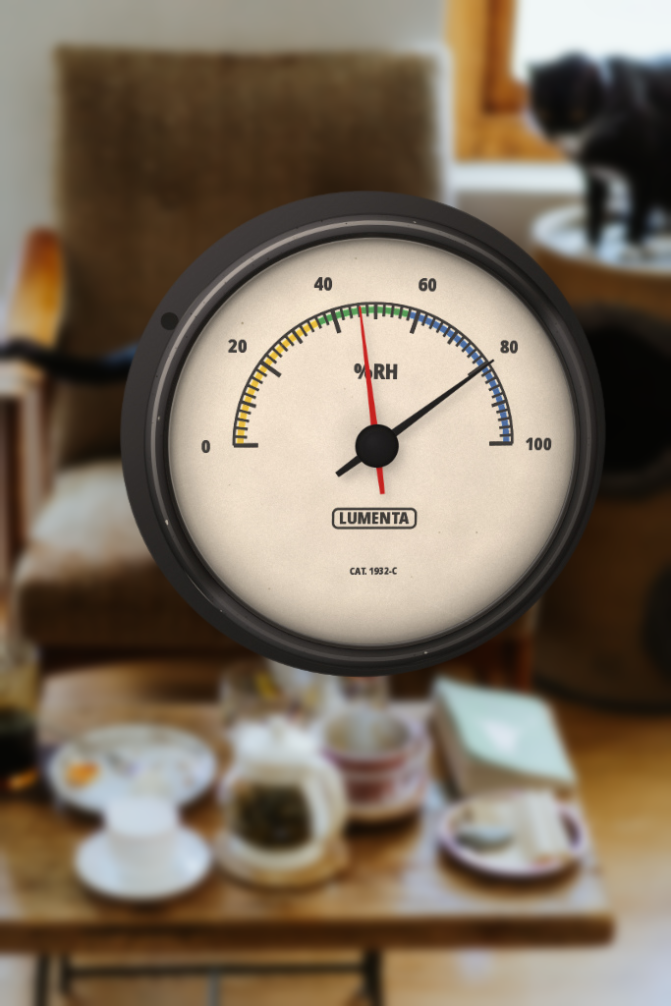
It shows 80%
